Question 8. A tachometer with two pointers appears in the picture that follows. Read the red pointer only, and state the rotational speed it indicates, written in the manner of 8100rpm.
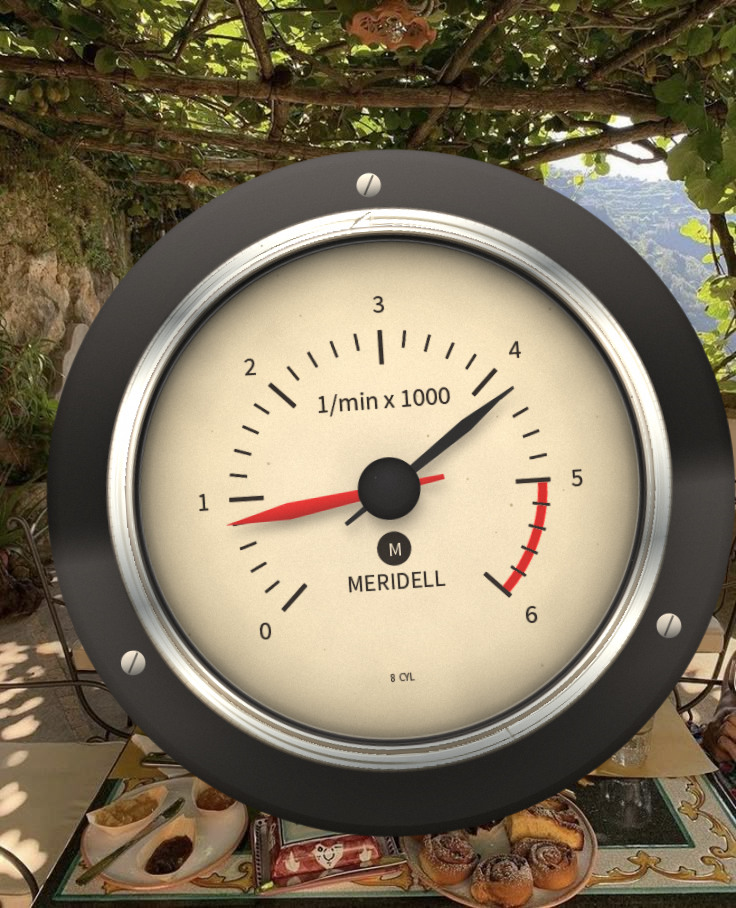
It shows 800rpm
